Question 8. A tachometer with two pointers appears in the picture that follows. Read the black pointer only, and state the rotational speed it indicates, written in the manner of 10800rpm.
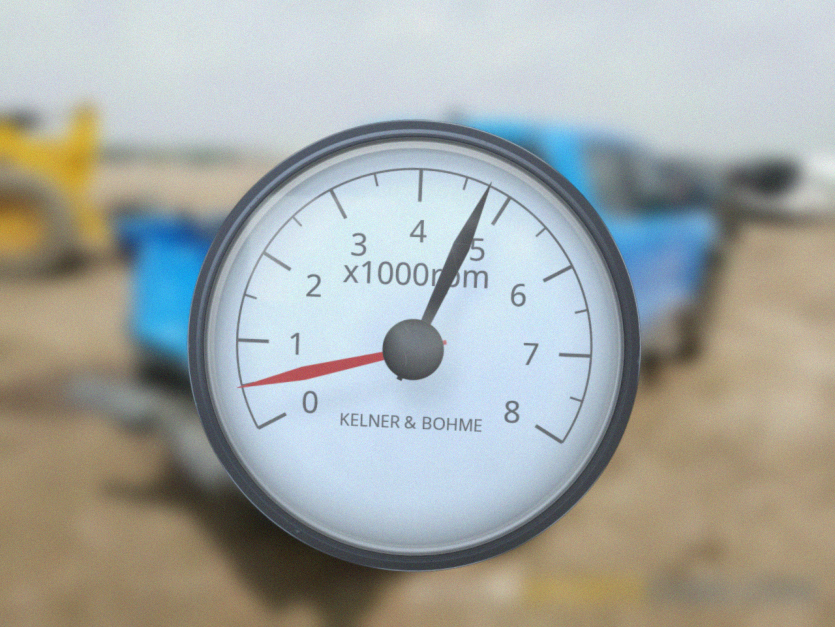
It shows 4750rpm
